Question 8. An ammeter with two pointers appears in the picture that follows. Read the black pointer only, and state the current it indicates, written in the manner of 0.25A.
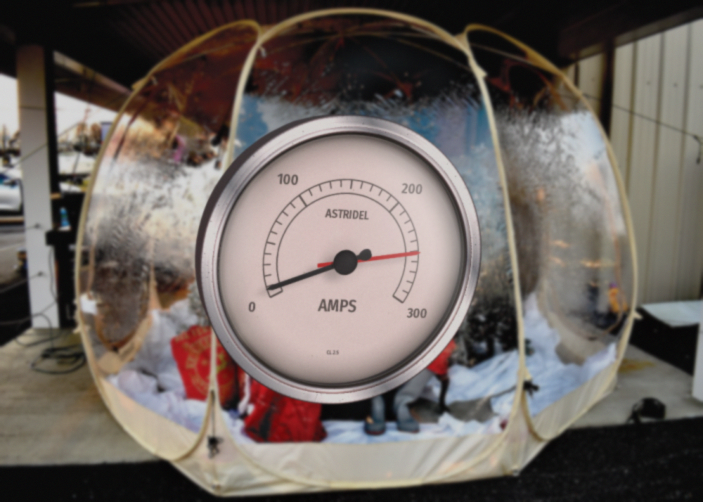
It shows 10A
